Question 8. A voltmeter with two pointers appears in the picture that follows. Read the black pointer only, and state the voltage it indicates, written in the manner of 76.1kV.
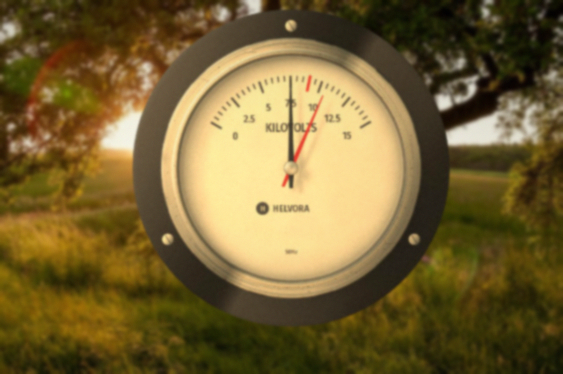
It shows 7.5kV
